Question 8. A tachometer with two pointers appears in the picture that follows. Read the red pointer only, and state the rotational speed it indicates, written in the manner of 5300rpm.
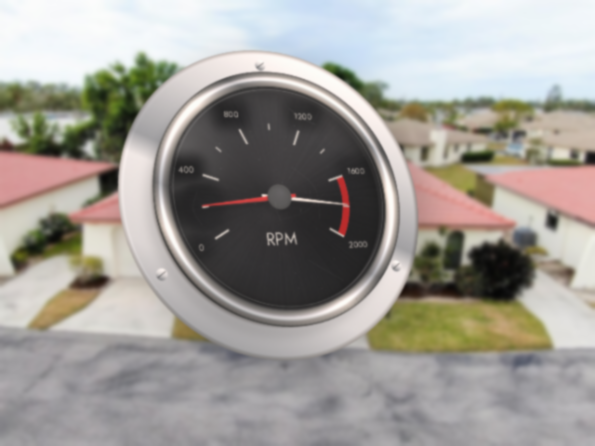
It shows 200rpm
